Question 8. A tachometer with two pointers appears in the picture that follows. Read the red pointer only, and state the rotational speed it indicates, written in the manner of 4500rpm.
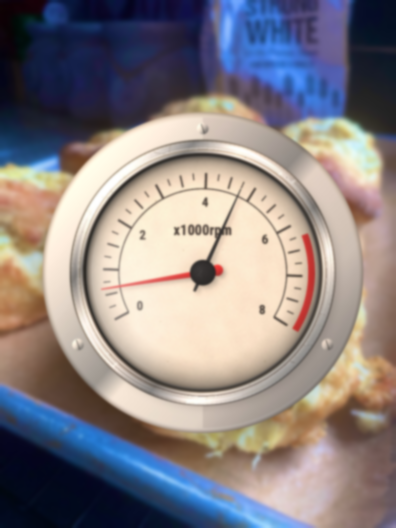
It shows 625rpm
